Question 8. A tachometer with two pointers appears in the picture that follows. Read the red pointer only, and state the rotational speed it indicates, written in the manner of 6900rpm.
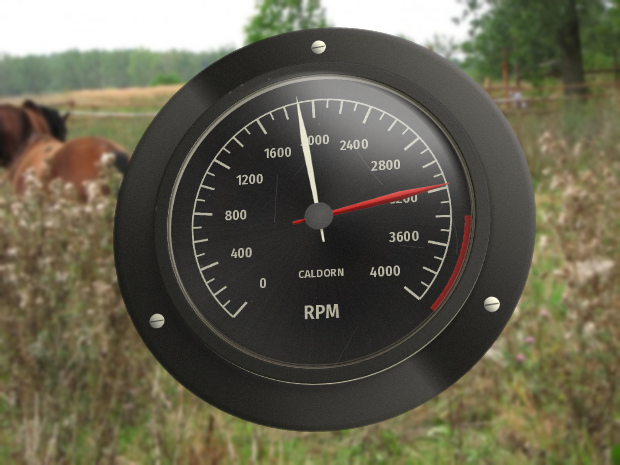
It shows 3200rpm
